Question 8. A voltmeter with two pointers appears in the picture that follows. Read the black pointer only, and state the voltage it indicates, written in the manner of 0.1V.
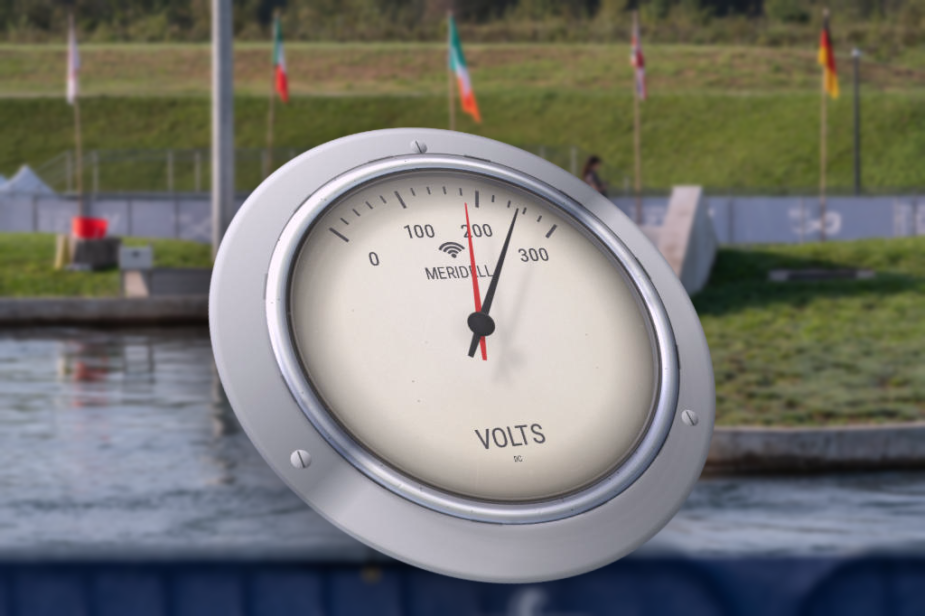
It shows 250V
